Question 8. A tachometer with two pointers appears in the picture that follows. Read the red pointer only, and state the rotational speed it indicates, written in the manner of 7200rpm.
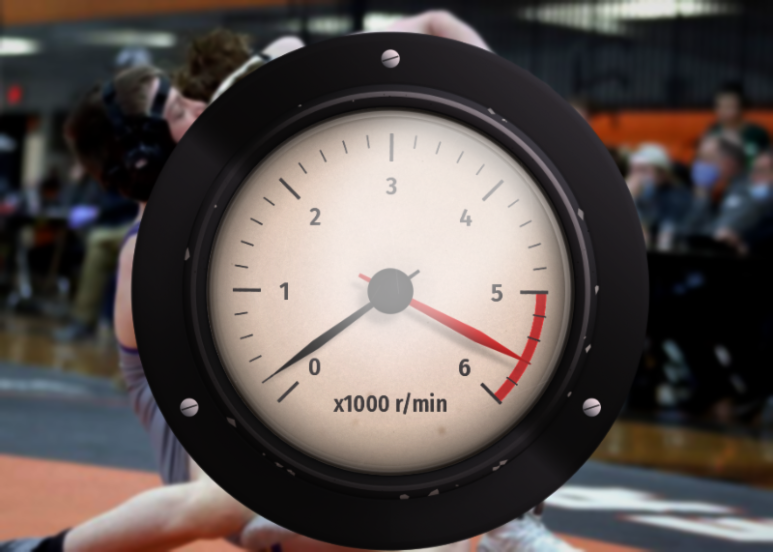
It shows 5600rpm
